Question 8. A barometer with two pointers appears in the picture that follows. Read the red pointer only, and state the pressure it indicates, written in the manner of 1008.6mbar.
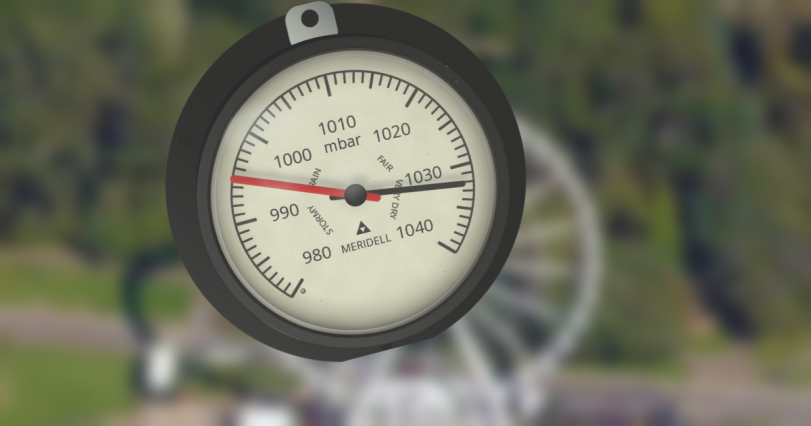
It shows 995mbar
